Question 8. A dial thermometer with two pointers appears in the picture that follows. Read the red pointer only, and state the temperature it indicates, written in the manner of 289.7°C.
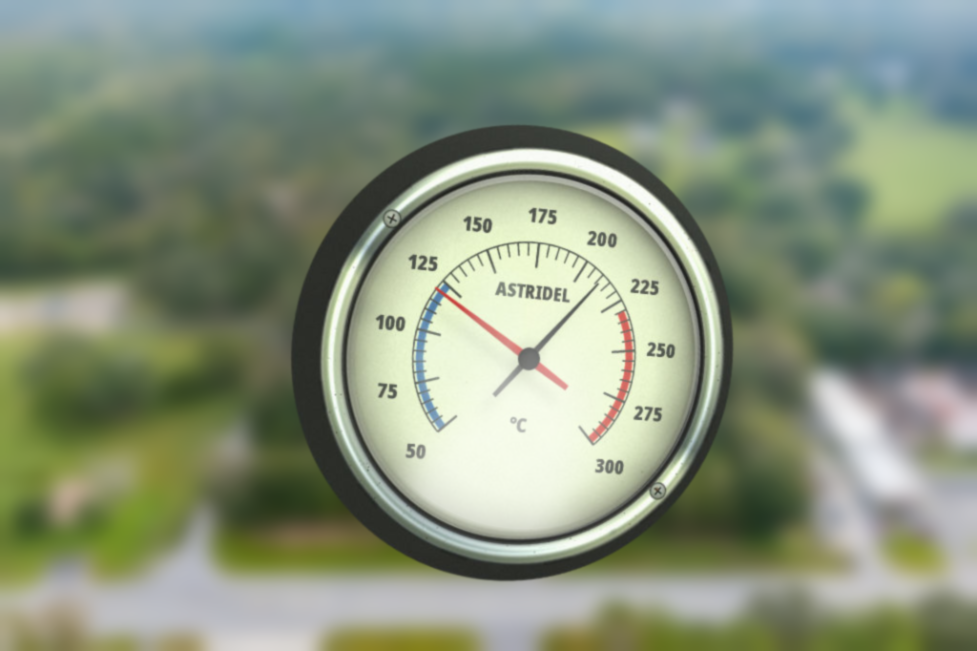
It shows 120°C
